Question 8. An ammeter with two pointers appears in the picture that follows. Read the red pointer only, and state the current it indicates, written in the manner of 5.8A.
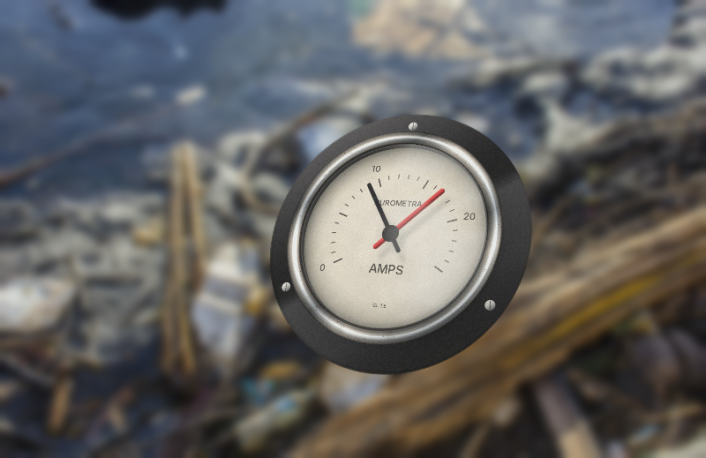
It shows 17A
